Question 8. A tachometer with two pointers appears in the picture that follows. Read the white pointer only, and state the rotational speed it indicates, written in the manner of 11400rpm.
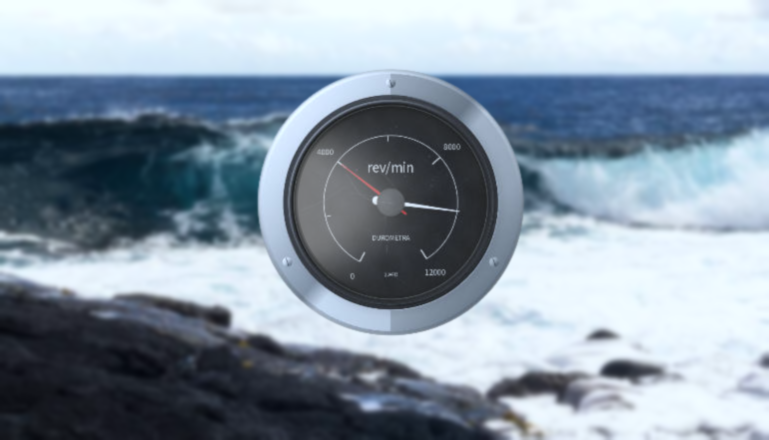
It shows 10000rpm
